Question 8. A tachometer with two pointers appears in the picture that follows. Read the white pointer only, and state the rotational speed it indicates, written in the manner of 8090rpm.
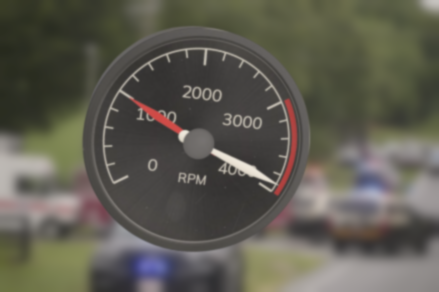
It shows 3900rpm
